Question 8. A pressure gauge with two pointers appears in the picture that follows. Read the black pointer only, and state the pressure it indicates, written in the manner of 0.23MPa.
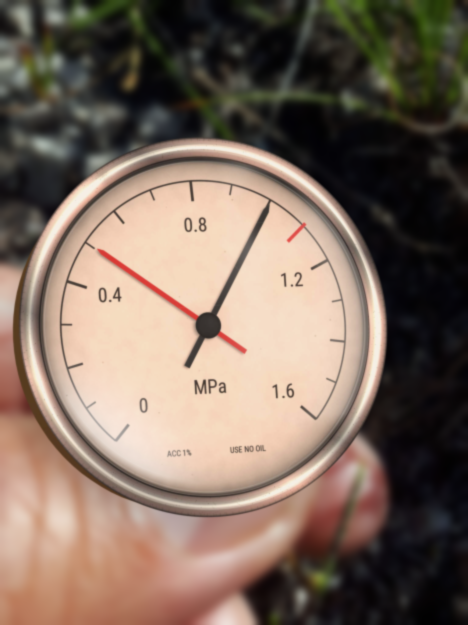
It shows 1MPa
